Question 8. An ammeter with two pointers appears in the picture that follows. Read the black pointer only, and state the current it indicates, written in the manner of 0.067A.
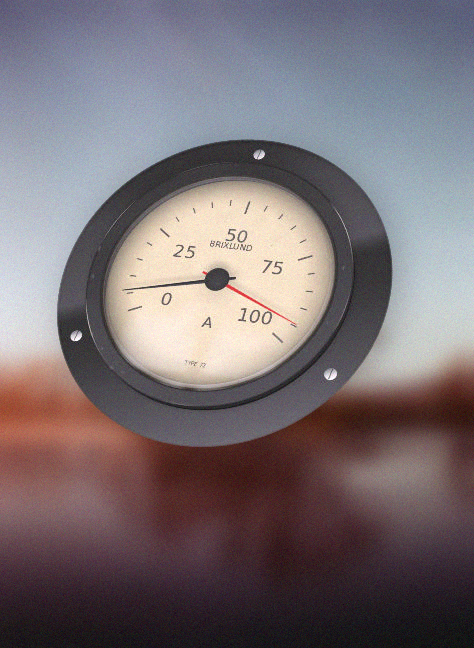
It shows 5A
